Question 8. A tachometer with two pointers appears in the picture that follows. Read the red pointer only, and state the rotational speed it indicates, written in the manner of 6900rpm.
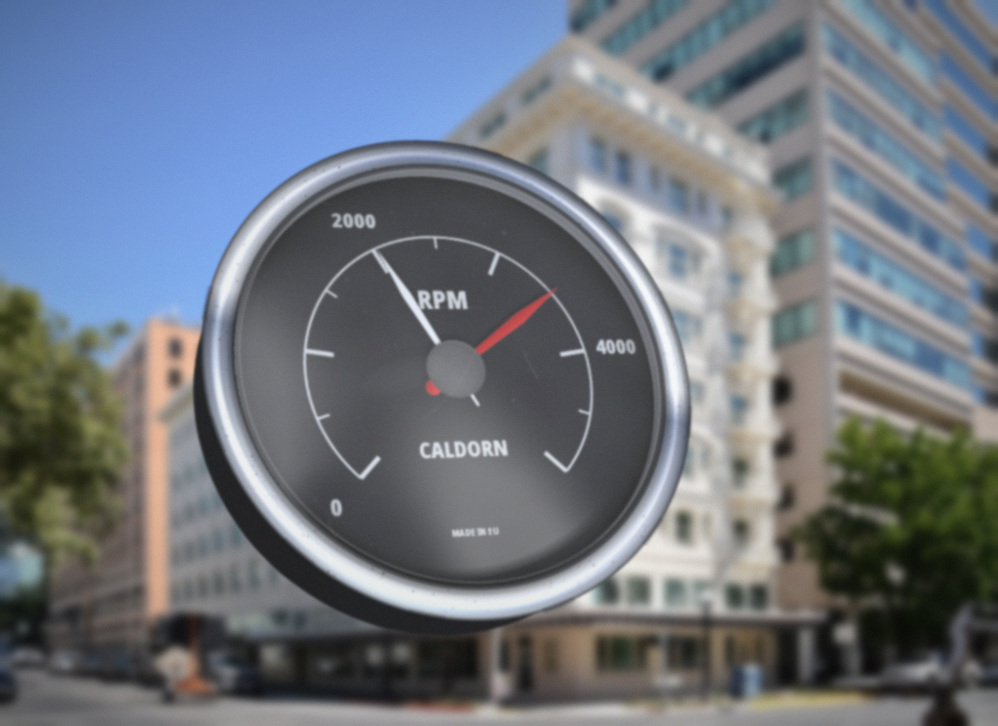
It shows 3500rpm
